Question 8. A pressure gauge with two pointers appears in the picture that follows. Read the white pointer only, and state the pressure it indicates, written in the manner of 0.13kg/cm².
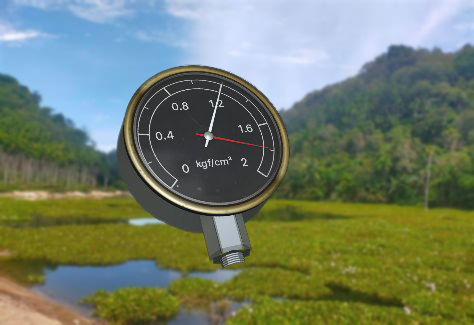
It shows 1.2kg/cm²
